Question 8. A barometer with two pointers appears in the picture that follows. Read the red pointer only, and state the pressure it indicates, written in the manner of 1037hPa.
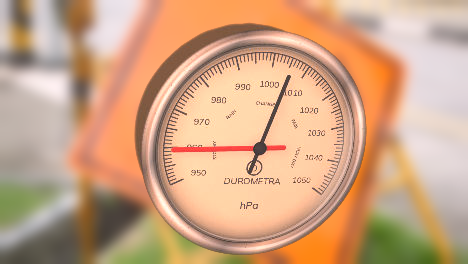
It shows 960hPa
